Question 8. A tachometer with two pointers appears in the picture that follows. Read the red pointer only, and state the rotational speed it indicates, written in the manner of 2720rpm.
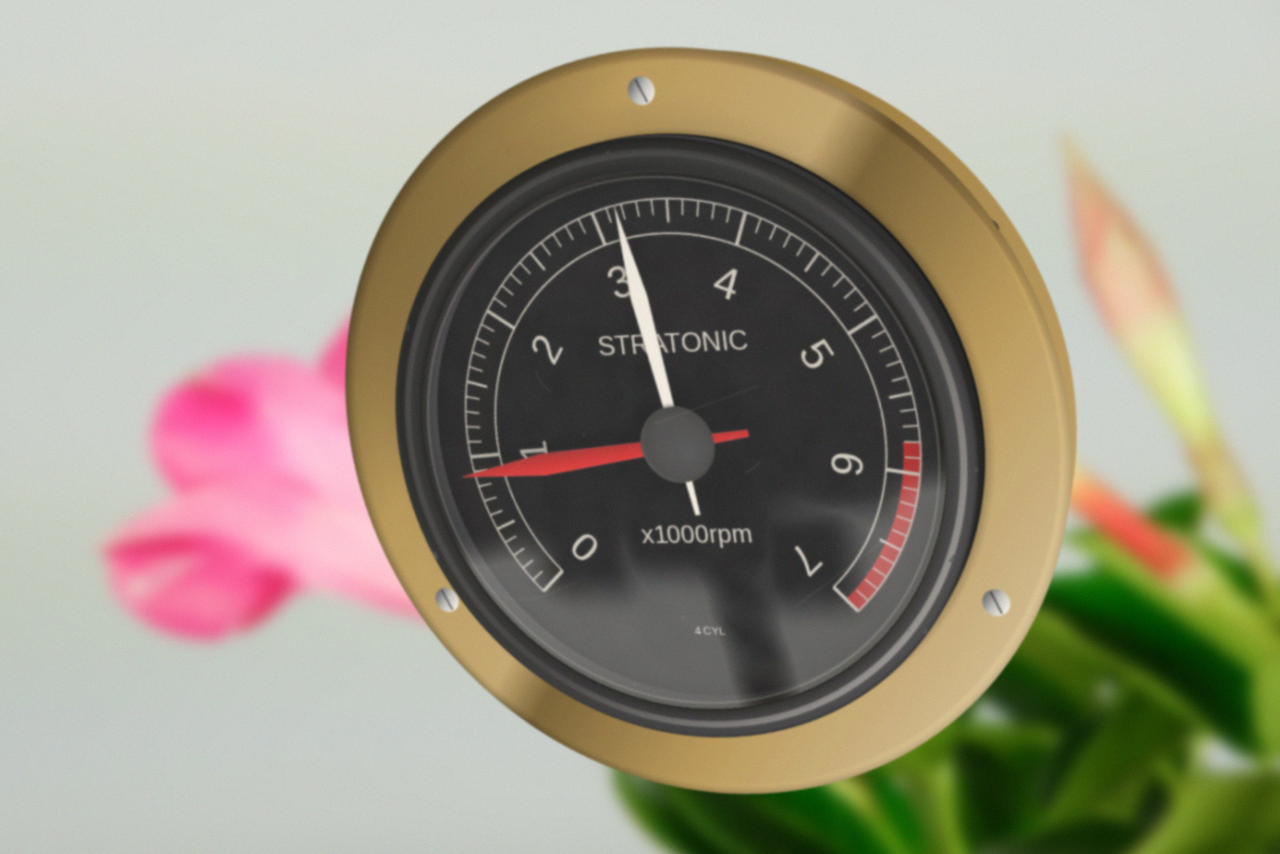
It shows 900rpm
